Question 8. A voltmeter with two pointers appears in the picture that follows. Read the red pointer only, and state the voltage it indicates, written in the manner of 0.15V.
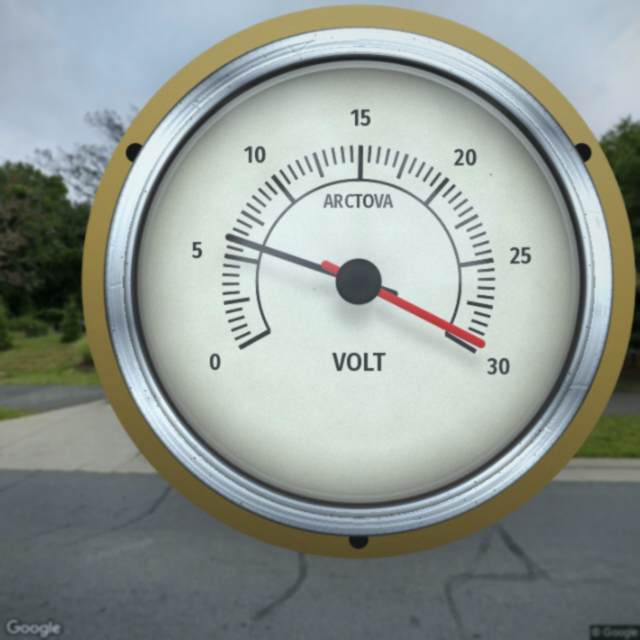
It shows 29.5V
